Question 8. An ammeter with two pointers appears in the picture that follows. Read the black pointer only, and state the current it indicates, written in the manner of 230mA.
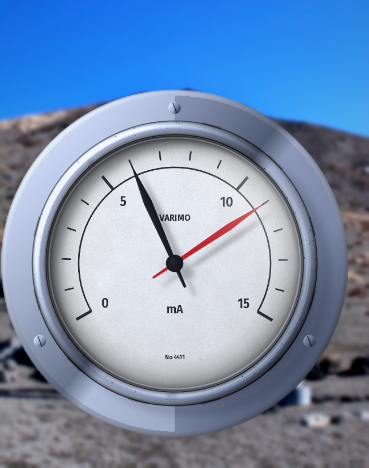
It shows 6mA
